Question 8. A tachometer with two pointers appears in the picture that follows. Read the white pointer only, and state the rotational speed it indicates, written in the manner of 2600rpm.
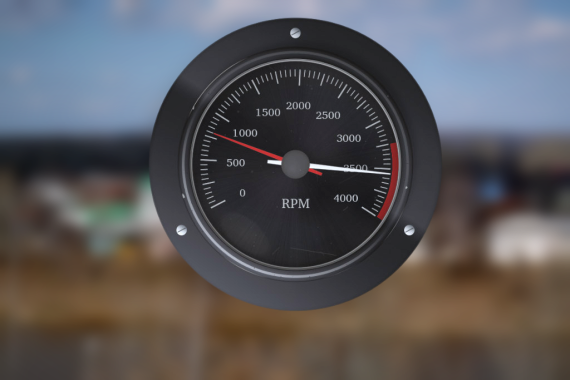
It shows 3550rpm
